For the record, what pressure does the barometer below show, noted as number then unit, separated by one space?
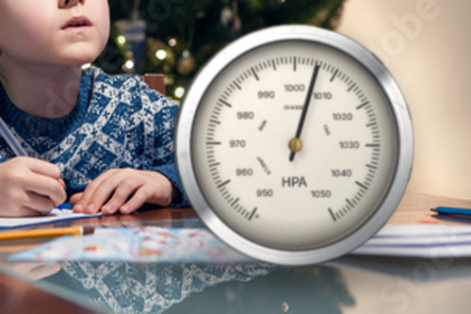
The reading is 1005 hPa
